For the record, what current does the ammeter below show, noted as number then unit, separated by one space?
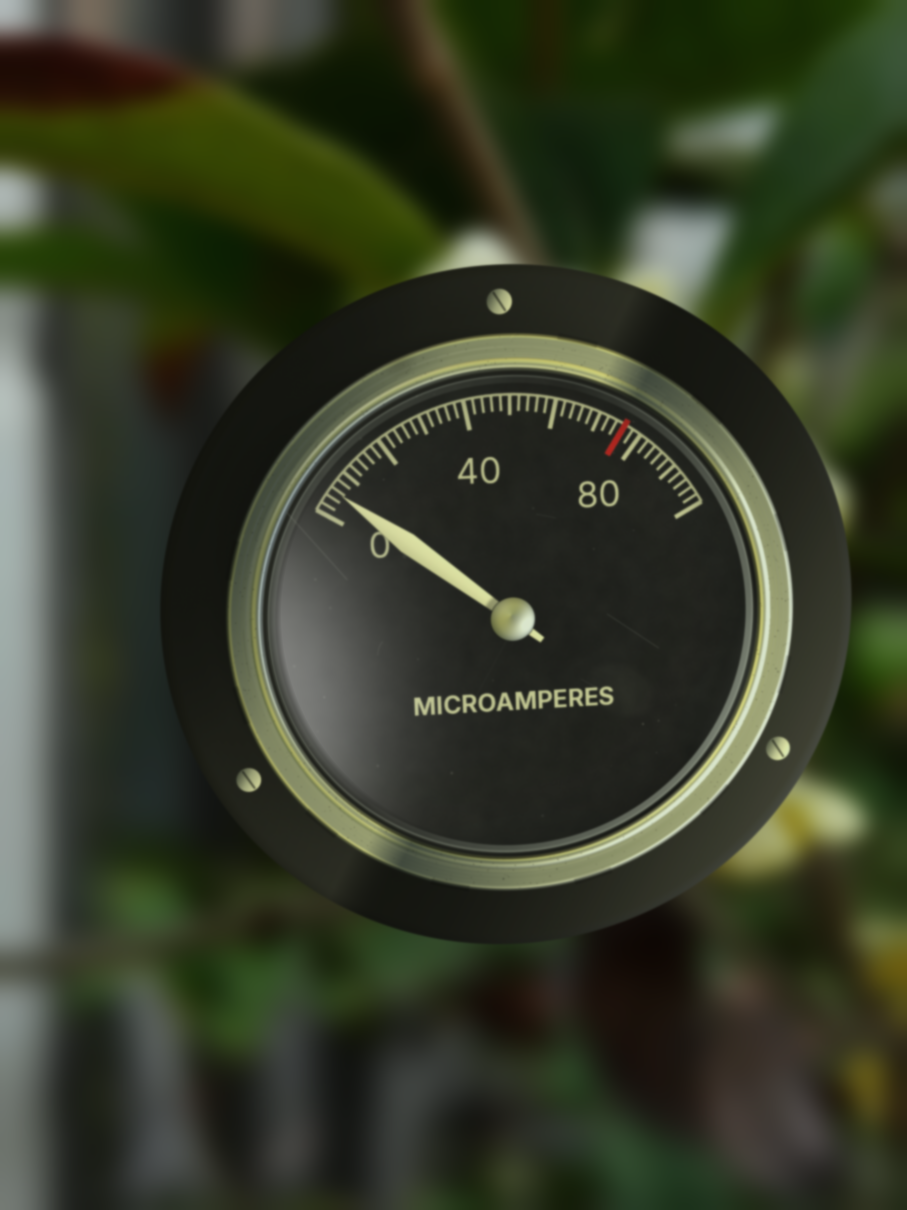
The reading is 6 µA
